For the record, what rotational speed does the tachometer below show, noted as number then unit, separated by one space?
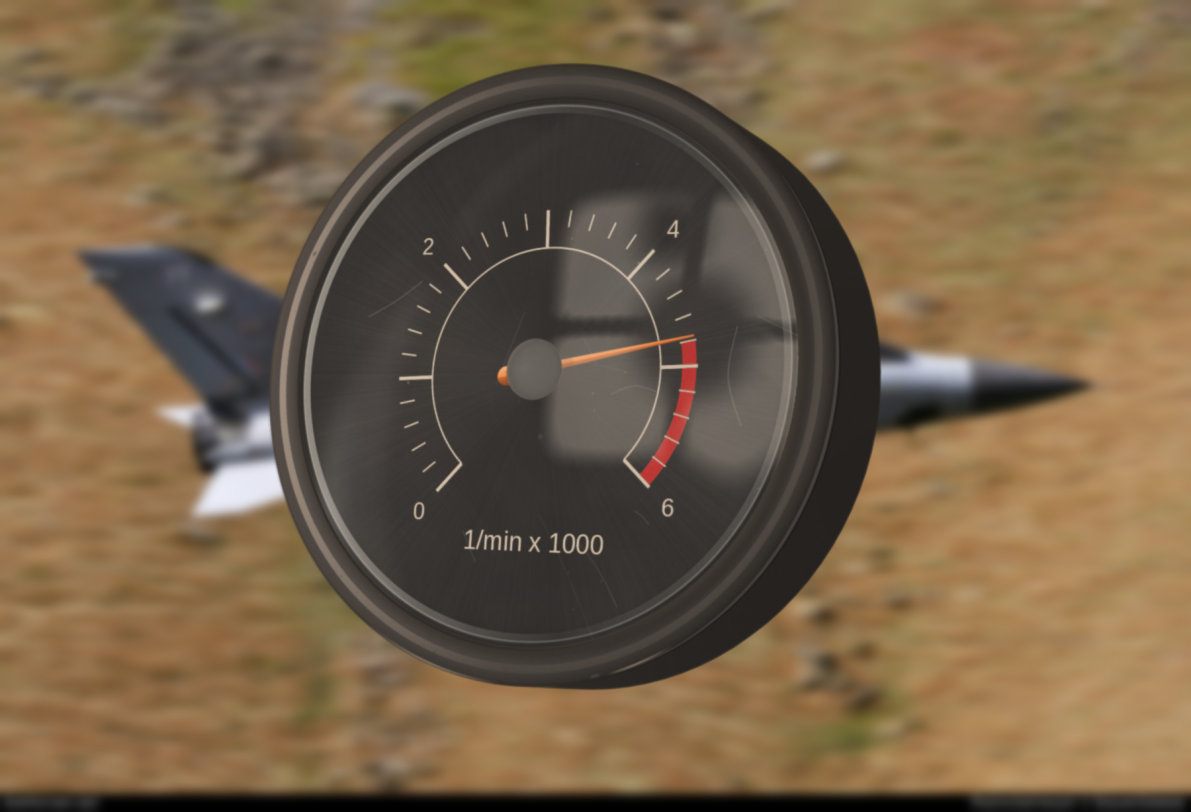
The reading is 4800 rpm
